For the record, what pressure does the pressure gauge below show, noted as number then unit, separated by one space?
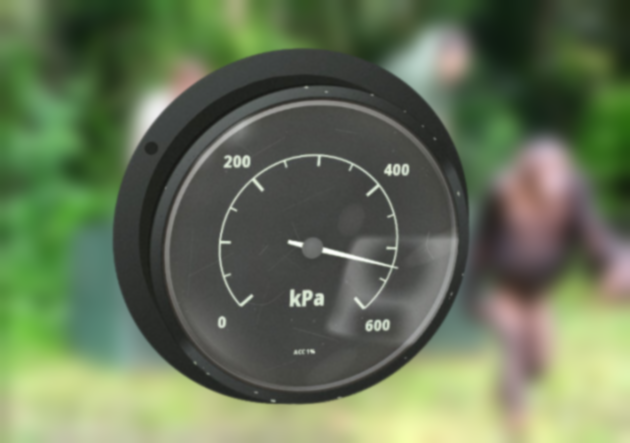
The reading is 525 kPa
